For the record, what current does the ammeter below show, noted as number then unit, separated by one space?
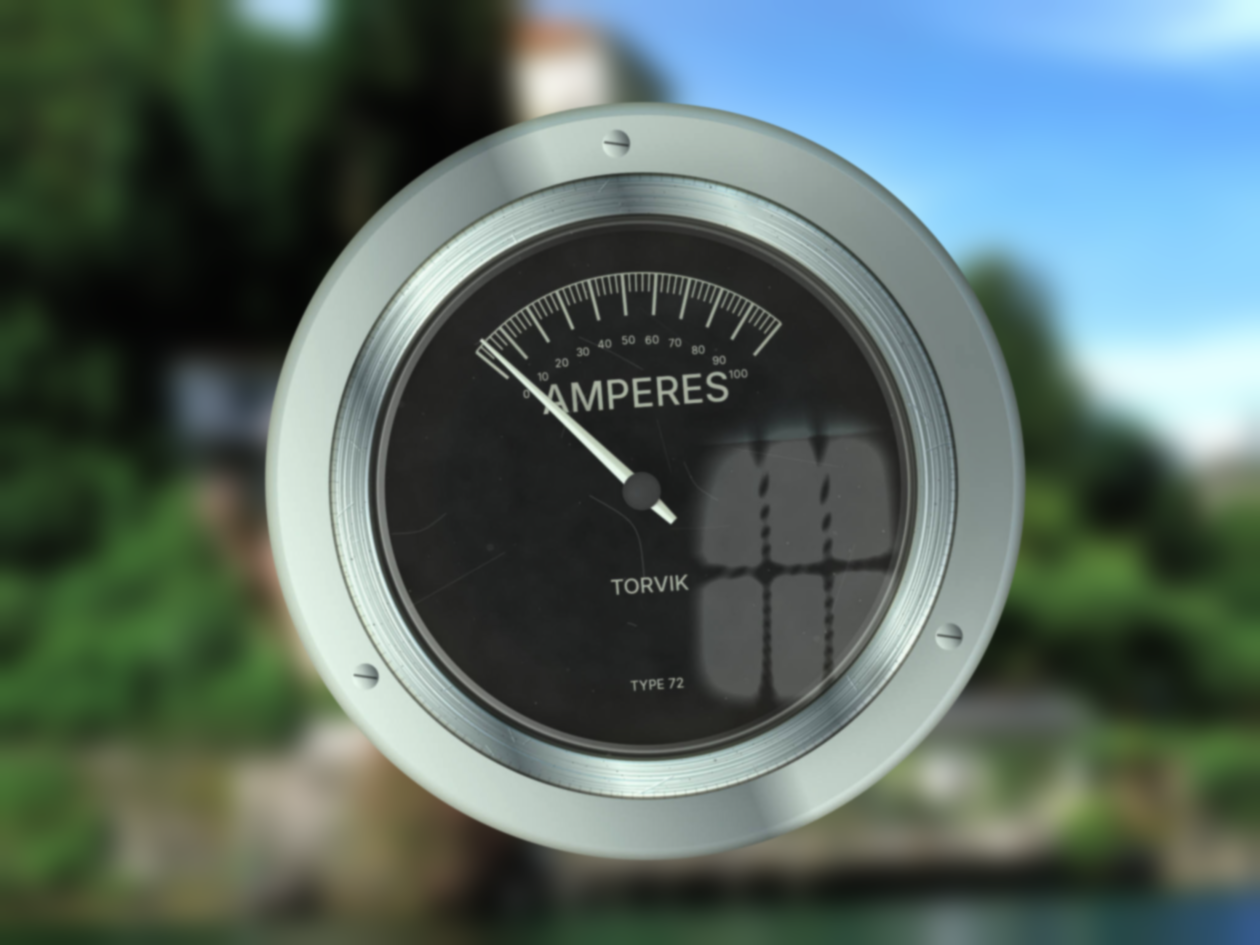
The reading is 4 A
